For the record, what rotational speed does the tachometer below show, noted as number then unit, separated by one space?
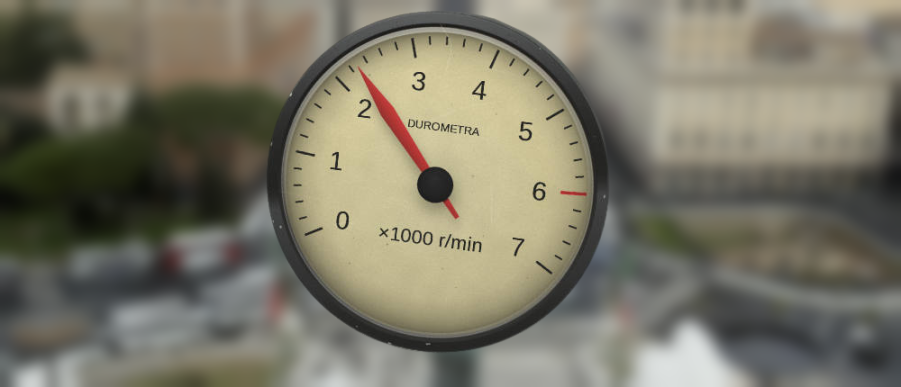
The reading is 2300 rpm
